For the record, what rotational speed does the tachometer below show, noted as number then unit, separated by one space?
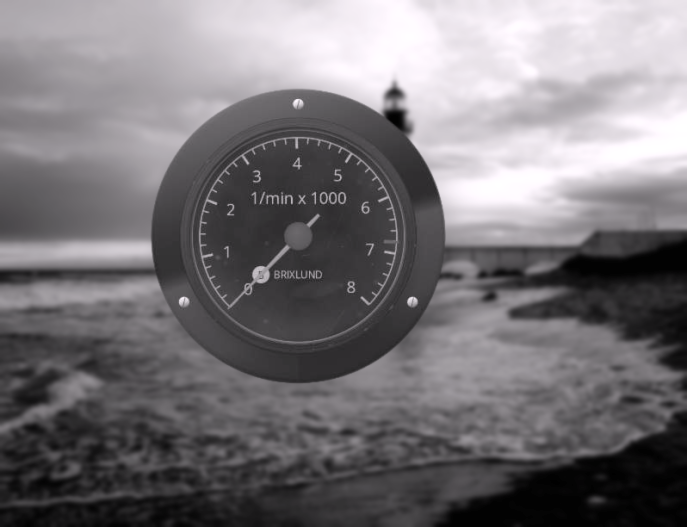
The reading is 0 rpm
